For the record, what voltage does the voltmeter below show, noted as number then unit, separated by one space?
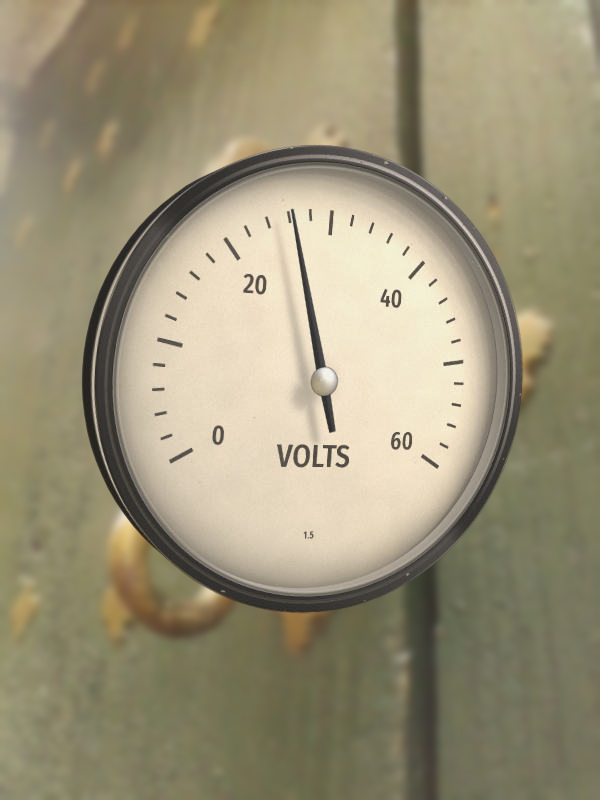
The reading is 26 V
